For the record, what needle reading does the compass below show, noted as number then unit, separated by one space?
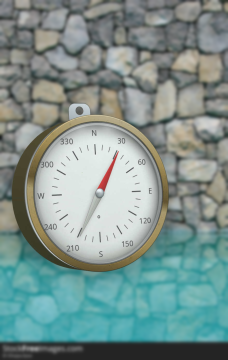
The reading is 30 °
